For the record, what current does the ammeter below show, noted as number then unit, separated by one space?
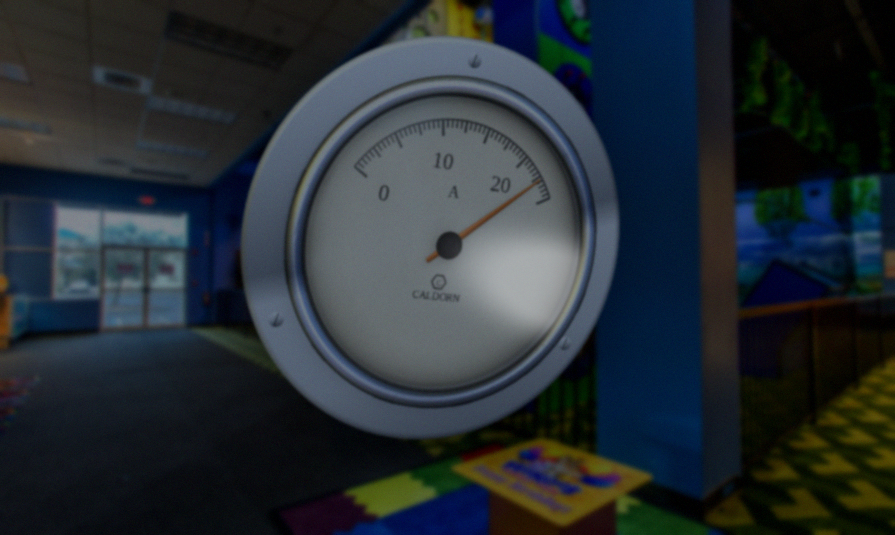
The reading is 22.5 A
